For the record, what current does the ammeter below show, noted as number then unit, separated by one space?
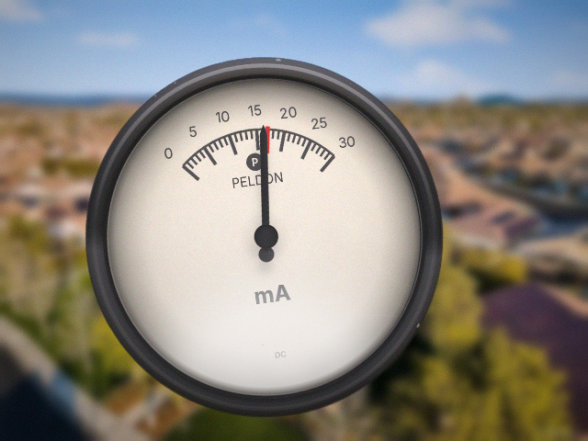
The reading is 16 mA
